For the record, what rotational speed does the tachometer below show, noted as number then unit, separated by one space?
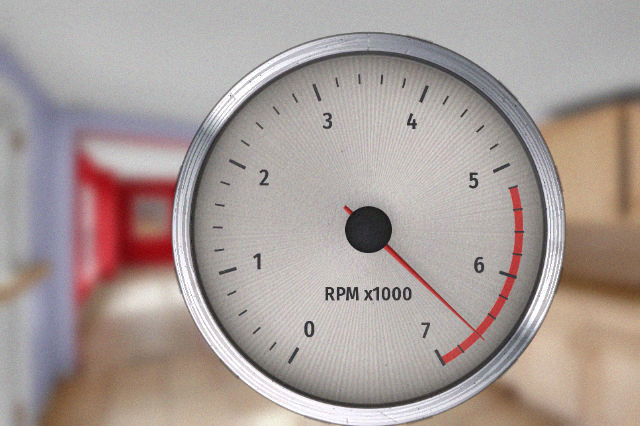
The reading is 6600 rpm
